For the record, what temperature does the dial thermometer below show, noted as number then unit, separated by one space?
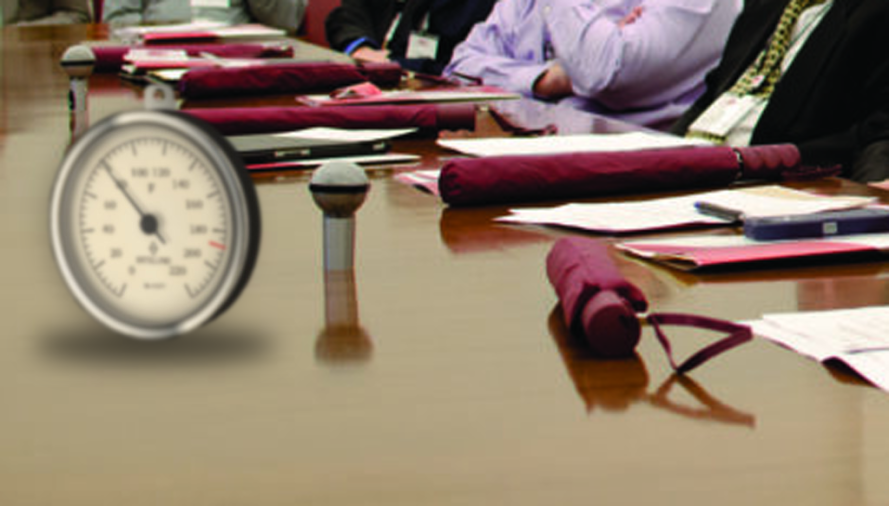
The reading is 80 °F
